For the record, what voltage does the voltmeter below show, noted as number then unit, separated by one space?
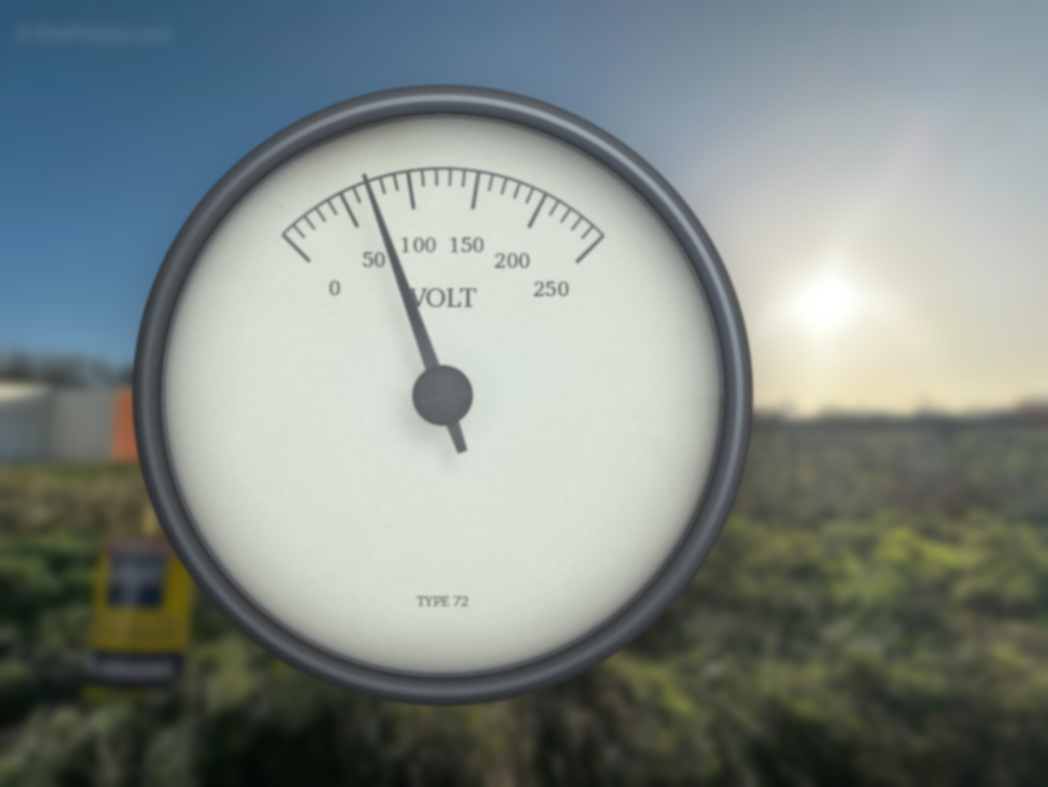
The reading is 70 V
